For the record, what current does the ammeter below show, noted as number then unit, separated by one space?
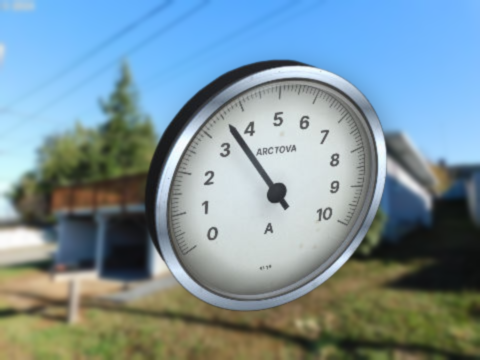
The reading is 3.5 A
